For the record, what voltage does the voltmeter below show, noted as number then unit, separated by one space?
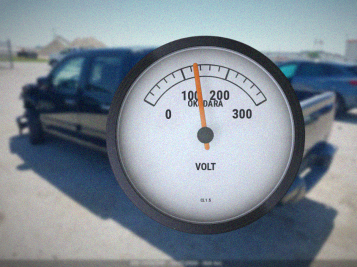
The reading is 130 V
